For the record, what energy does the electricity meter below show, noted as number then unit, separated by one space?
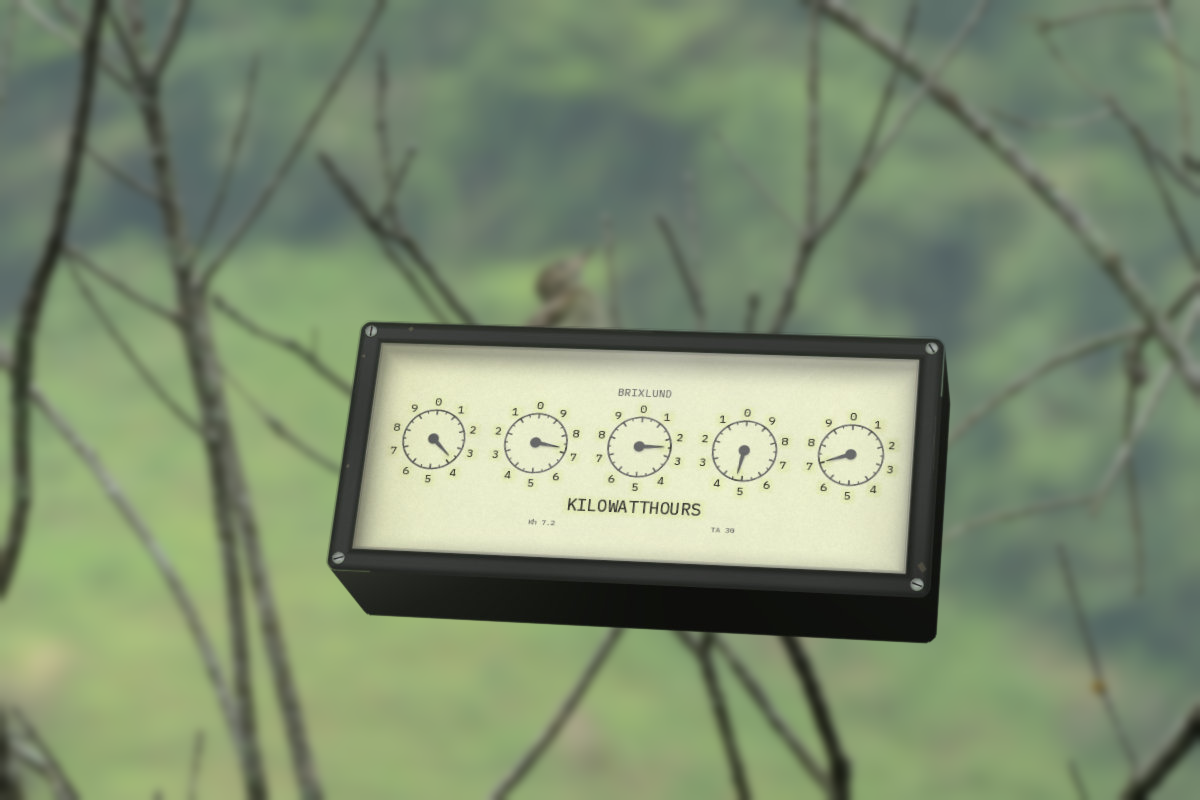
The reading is 37247 kWh
